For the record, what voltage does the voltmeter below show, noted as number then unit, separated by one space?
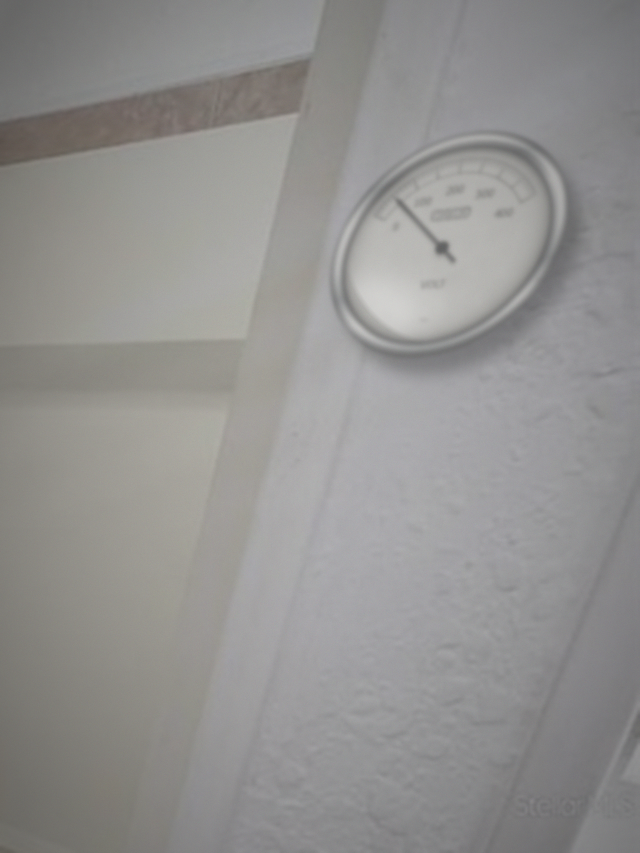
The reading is 50 V
